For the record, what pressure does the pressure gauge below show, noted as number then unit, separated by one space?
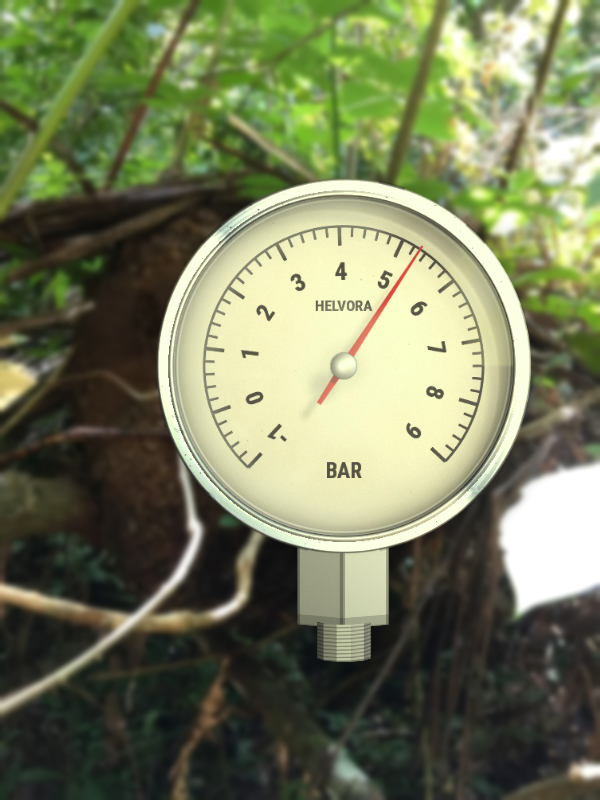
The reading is 5.3 bar
